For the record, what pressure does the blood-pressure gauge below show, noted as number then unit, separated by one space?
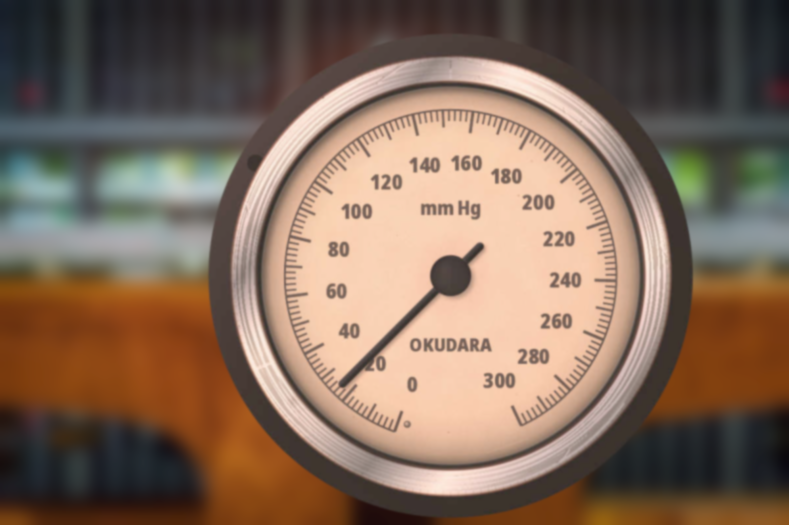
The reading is 24 mmHg
